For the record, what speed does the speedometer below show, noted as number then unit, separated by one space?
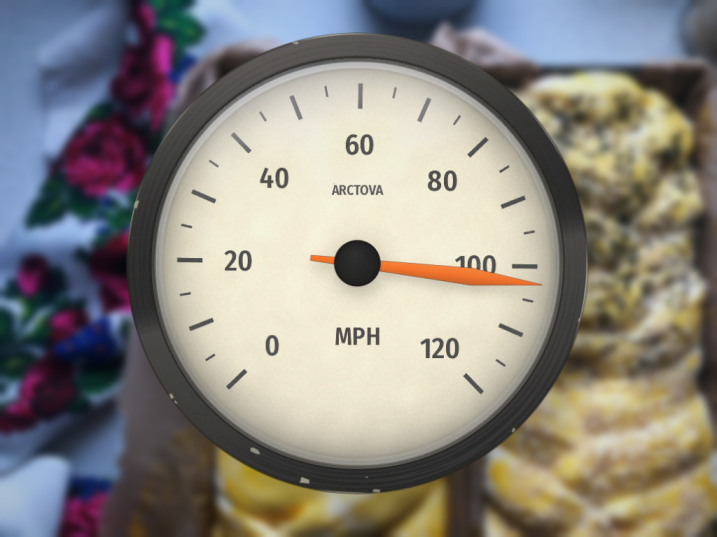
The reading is 102.5 mph
